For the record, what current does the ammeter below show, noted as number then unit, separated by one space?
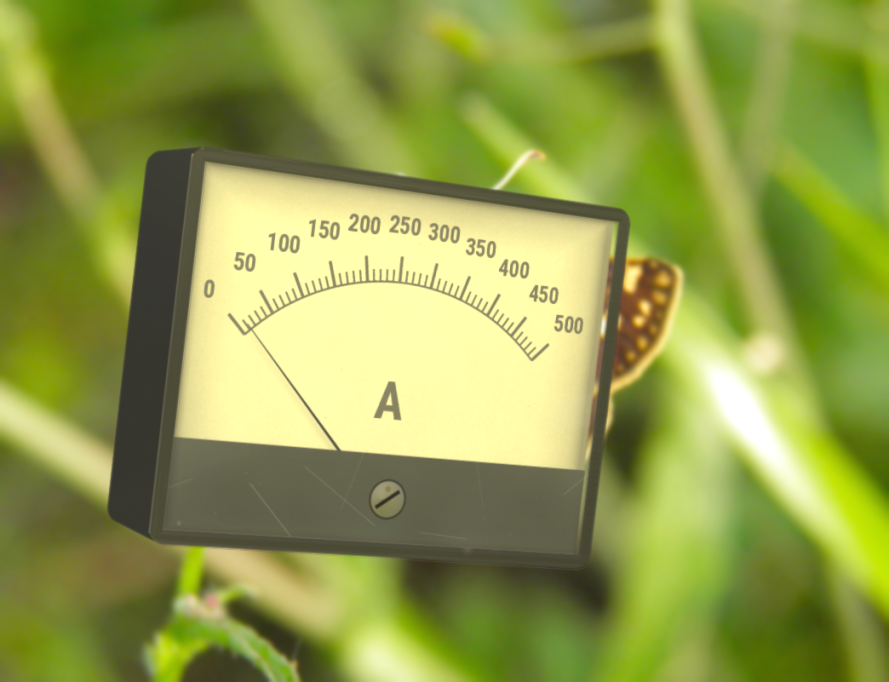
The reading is 10 A
